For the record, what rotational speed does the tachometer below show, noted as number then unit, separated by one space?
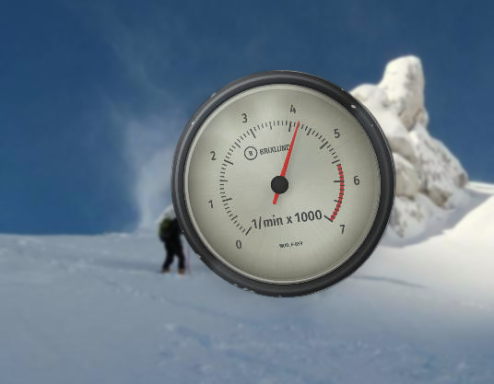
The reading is 4200 rpm
